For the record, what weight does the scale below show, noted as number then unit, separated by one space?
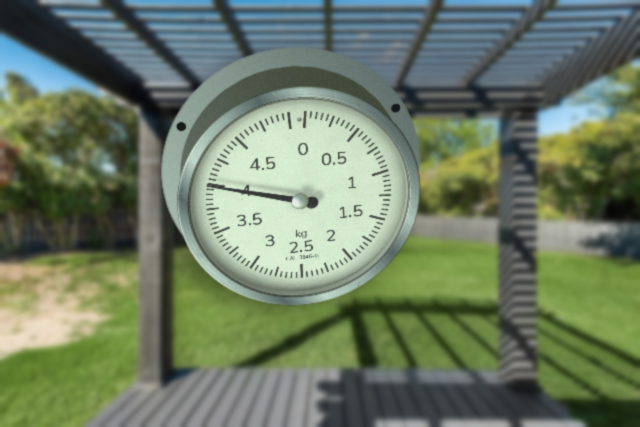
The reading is 4 kg
